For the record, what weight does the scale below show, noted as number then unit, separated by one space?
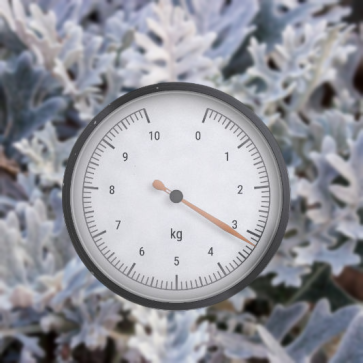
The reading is 3.2 kg
